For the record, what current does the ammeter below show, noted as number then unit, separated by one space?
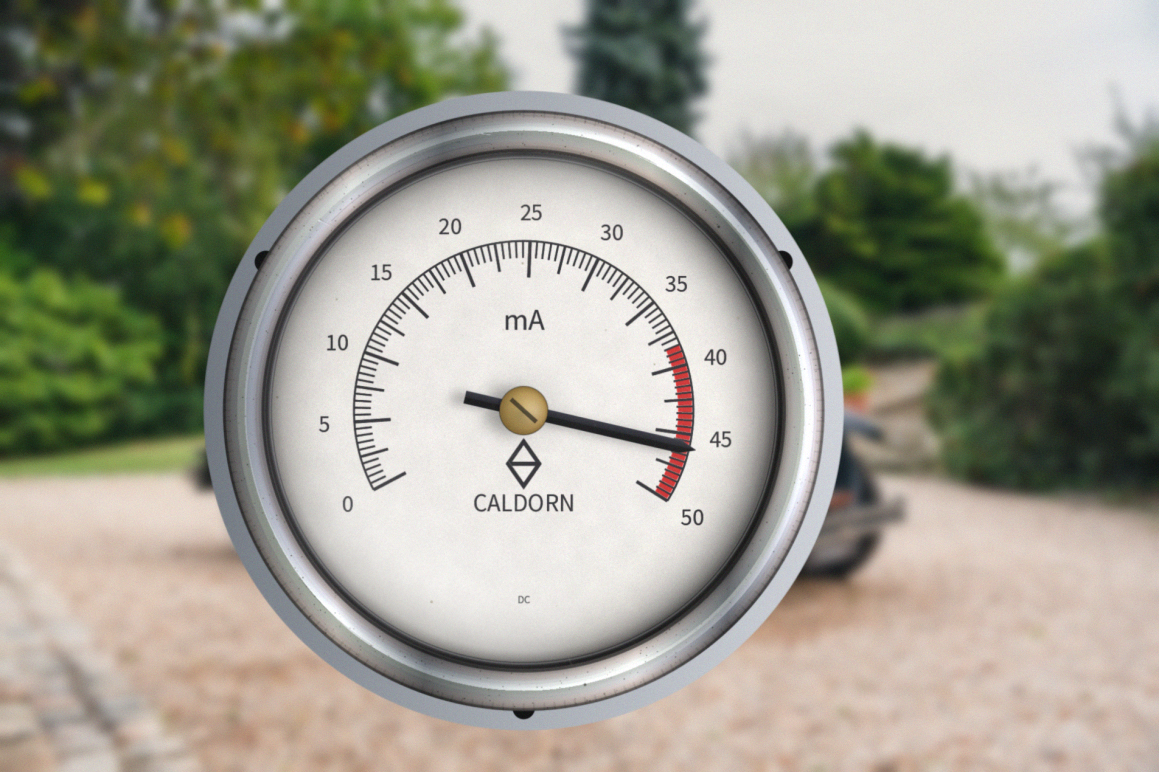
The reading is 46 mA
